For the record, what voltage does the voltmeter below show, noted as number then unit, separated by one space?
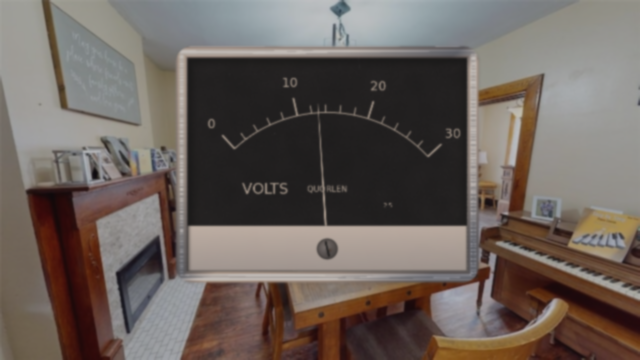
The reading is 13 V
